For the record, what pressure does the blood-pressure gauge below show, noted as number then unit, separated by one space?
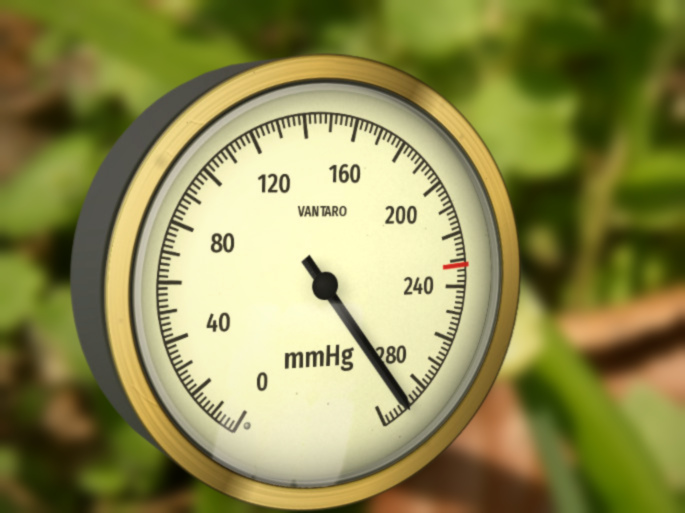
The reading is 290 mmHg
